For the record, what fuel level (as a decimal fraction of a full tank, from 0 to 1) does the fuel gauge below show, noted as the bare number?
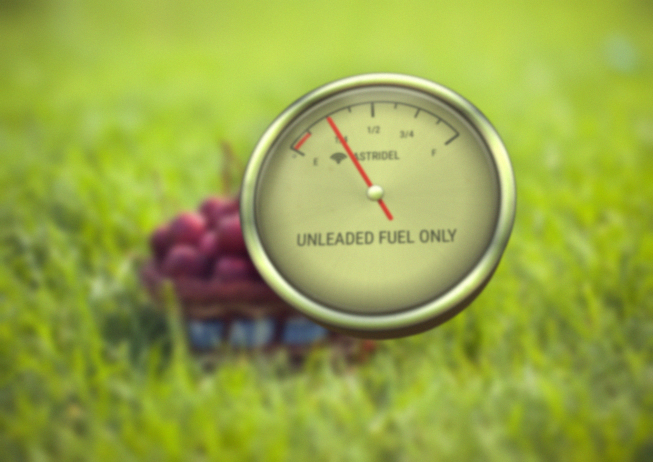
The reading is 0.25
